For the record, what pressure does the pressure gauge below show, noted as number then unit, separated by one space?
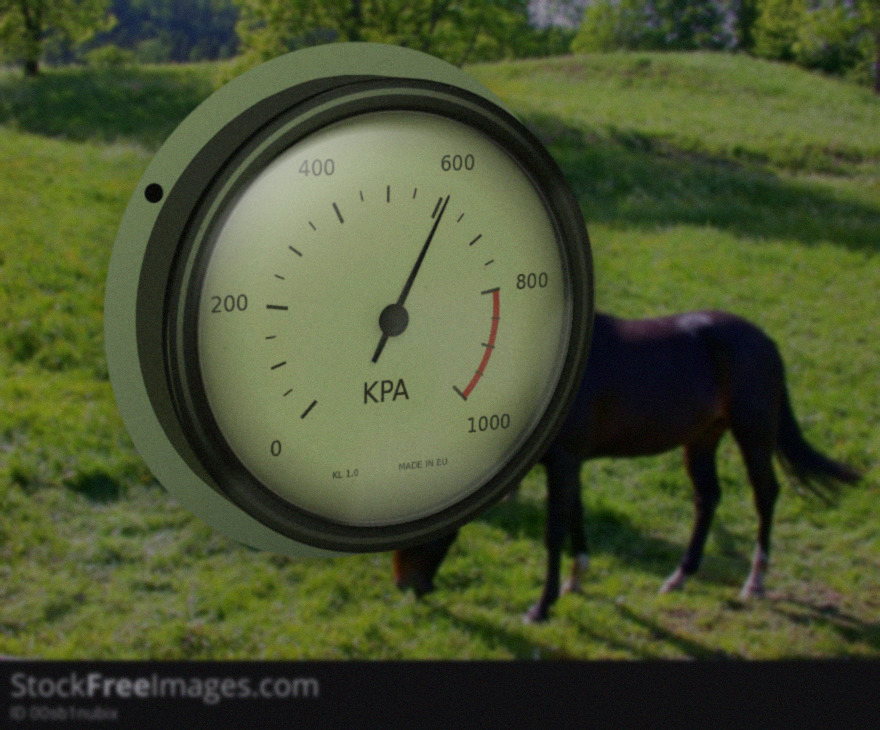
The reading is 600 kPa
